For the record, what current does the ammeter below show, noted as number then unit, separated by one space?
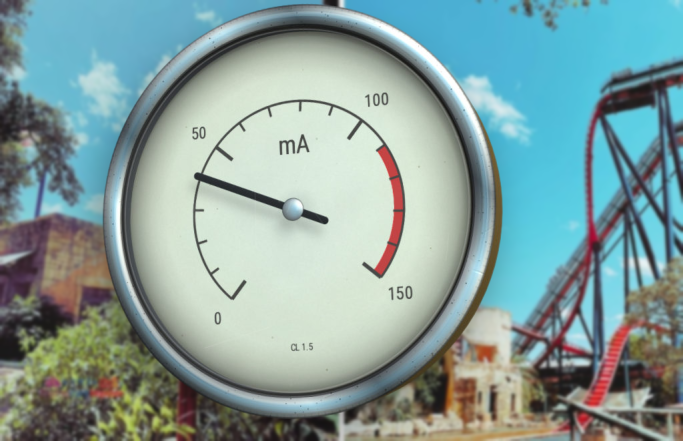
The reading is 40 mA
